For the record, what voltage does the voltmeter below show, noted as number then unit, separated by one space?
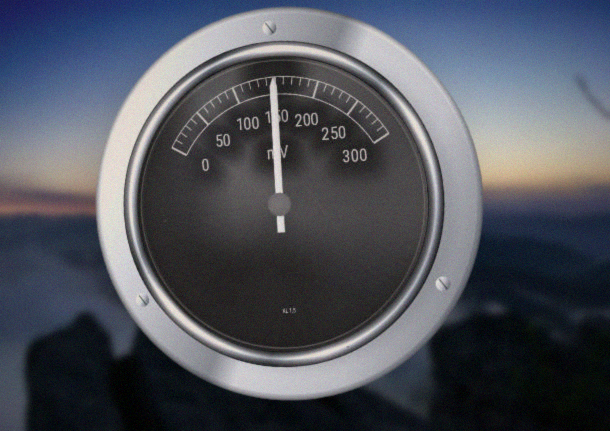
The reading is 150 mV
